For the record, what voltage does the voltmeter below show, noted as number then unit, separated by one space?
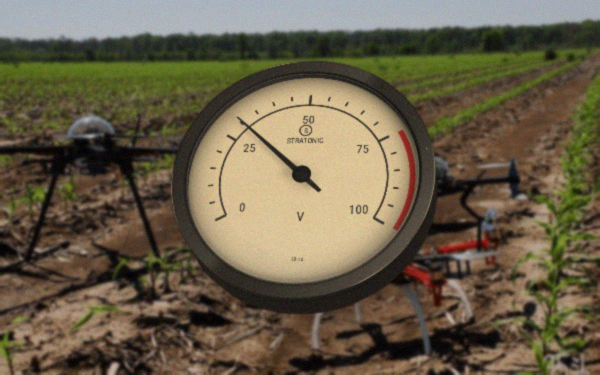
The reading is 30 V
